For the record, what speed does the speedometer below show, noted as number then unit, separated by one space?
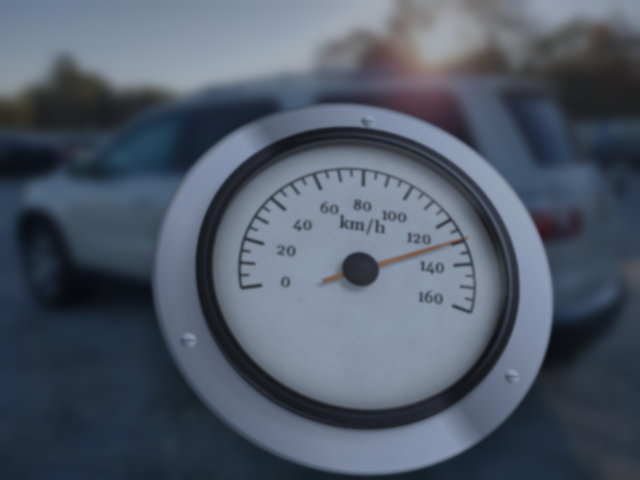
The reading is 130 km/h
